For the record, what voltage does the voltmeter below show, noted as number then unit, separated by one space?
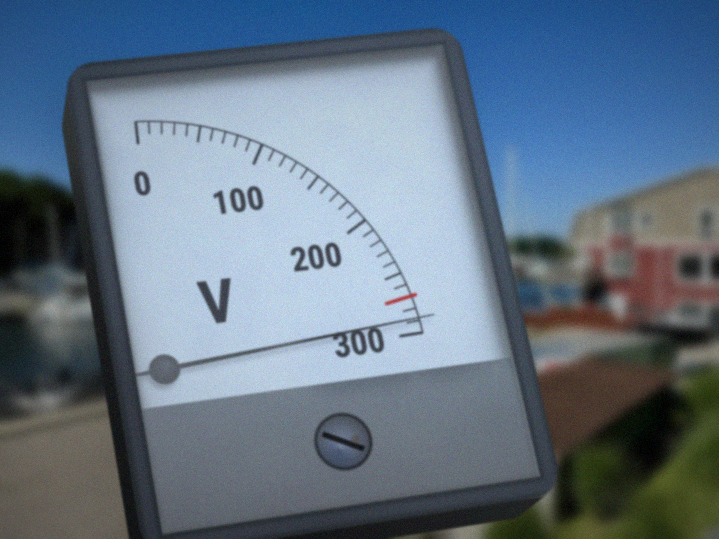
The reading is 290 V
